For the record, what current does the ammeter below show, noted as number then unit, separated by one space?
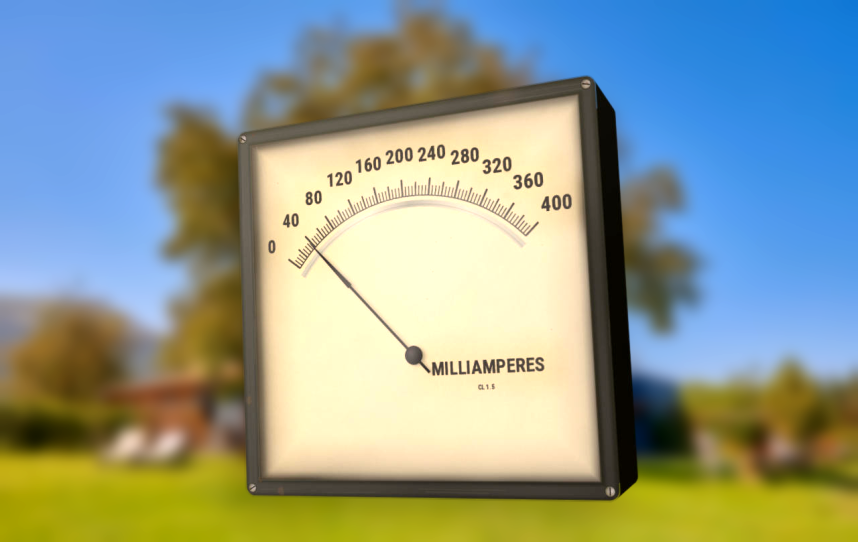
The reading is 40 mA
